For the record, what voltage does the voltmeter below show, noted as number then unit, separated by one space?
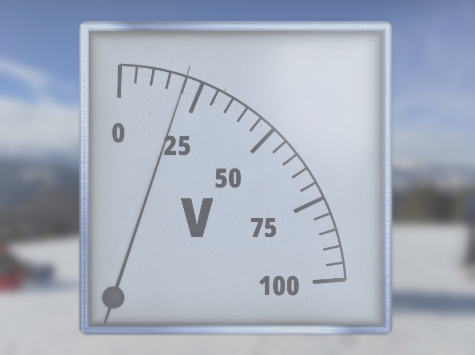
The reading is 20 V
